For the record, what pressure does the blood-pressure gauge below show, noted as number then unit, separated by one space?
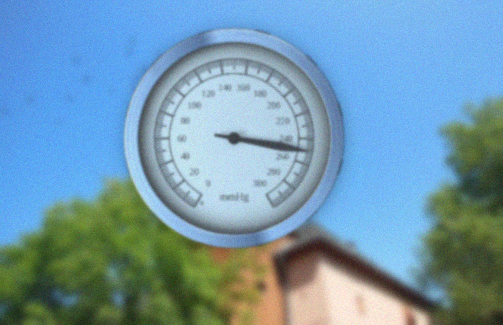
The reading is 250 mmHg
